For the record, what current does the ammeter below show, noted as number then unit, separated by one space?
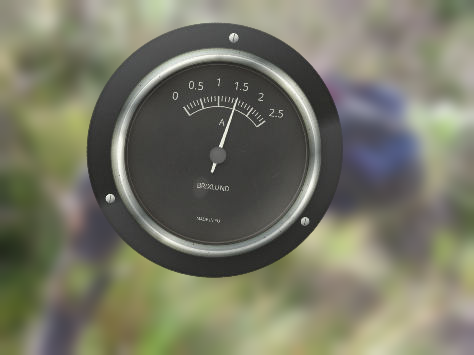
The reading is 1.5 A
